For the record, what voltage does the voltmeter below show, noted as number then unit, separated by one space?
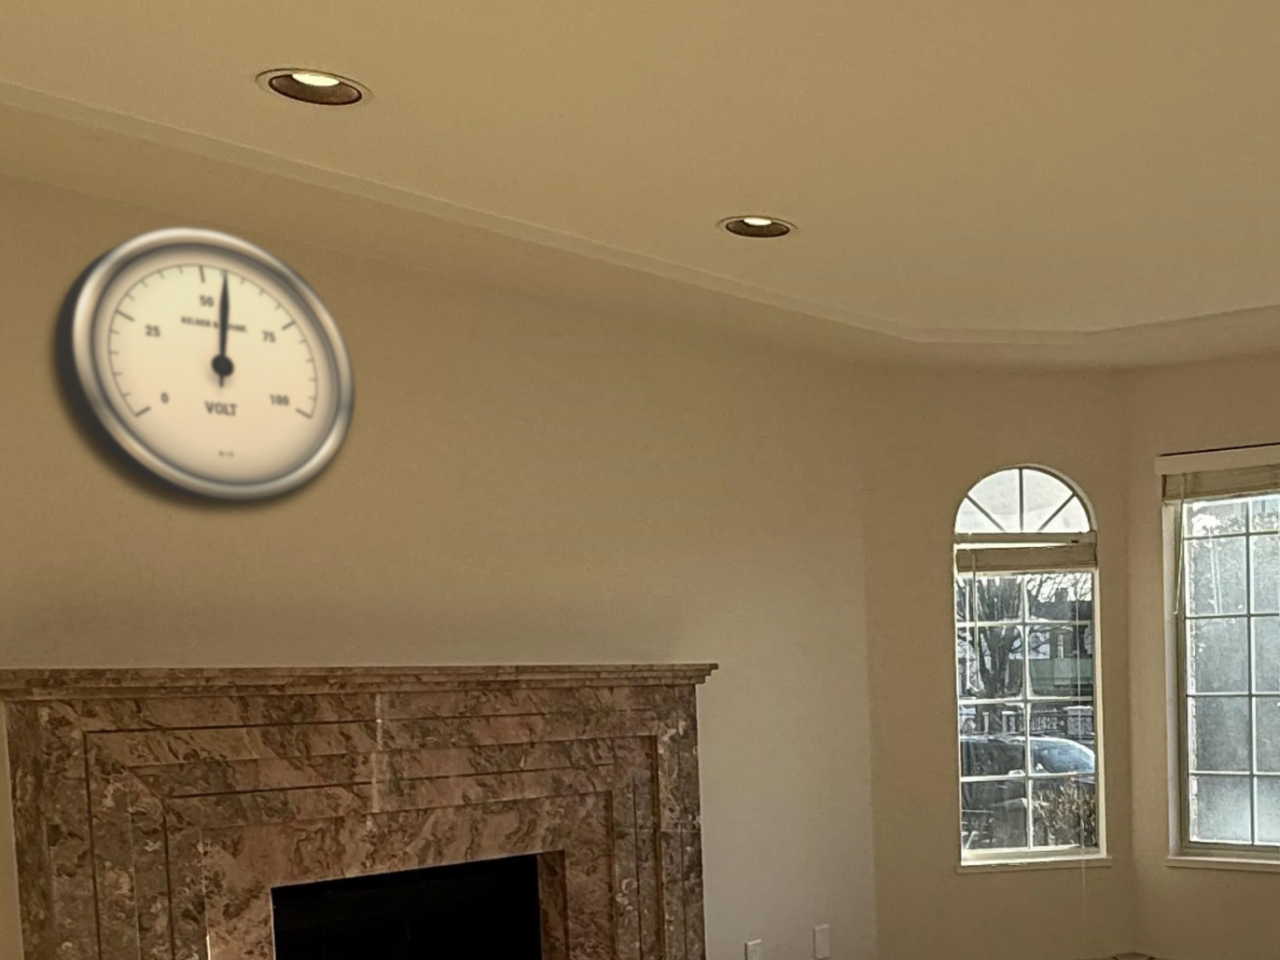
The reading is 55 V
